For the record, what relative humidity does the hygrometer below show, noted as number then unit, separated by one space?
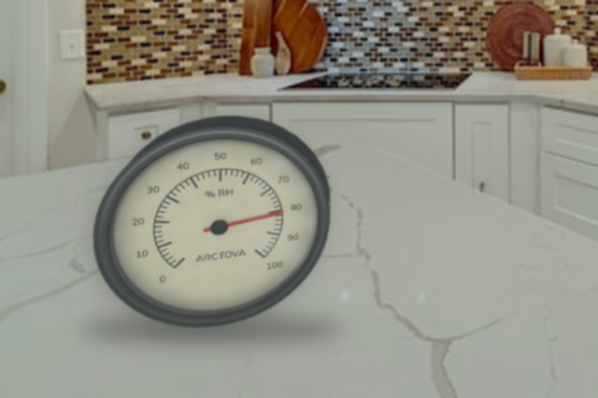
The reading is 80 %
